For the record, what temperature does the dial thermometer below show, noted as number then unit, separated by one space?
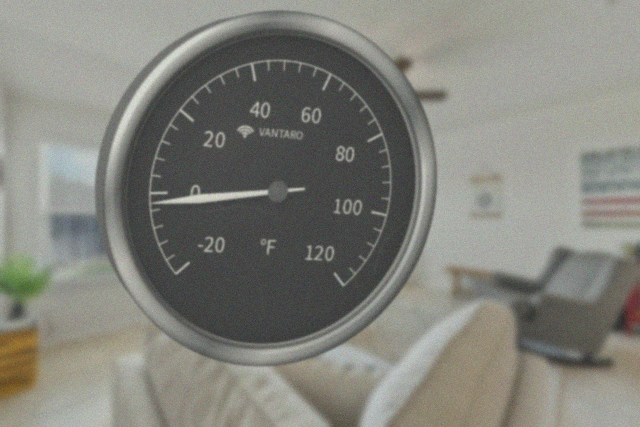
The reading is -2 °F
